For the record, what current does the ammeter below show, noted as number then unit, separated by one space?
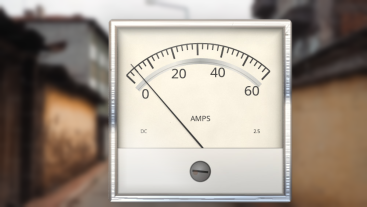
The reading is 4 A
